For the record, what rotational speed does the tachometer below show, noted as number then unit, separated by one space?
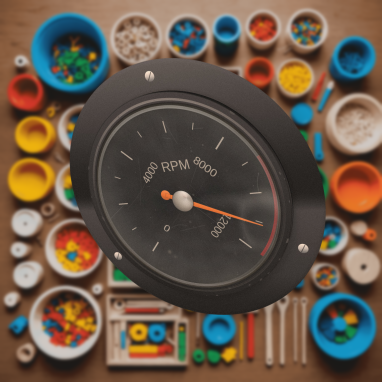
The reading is 11000 rpm
